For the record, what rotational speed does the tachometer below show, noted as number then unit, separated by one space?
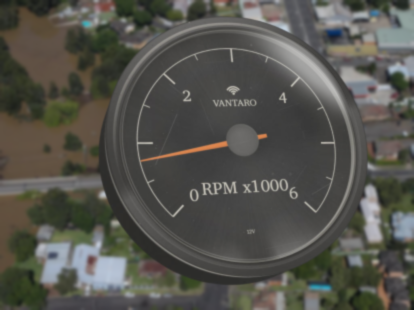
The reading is 750 rpm
